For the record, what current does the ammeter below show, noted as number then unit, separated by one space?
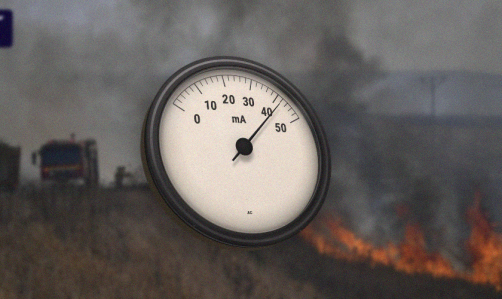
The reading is 42 mA
